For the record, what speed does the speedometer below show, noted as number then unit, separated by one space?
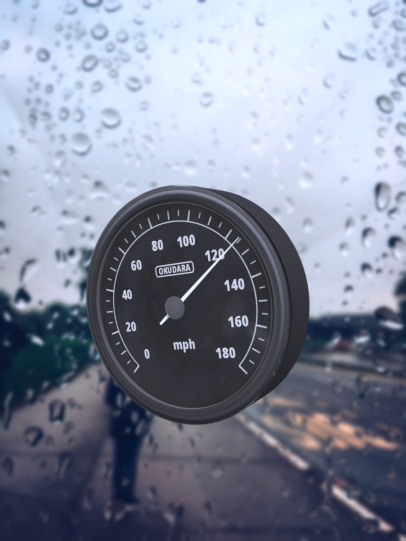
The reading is 125 mph
